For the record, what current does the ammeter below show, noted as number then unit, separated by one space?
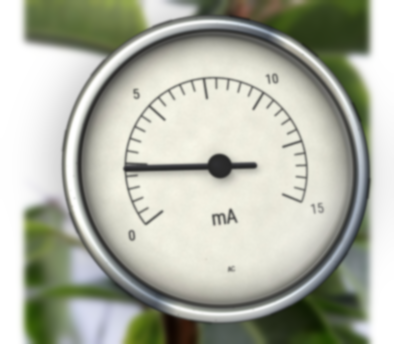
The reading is 2.25 mA
